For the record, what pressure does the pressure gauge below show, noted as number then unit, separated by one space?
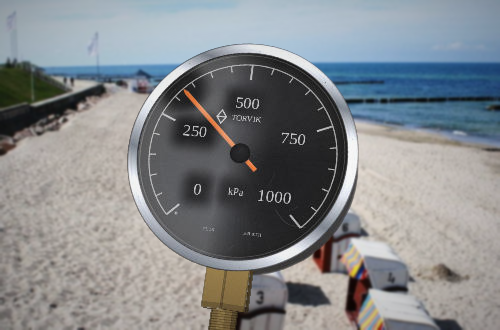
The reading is 325 kPa
